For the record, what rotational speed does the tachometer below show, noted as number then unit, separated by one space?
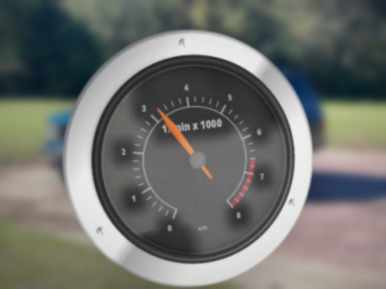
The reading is 3200 rpm
